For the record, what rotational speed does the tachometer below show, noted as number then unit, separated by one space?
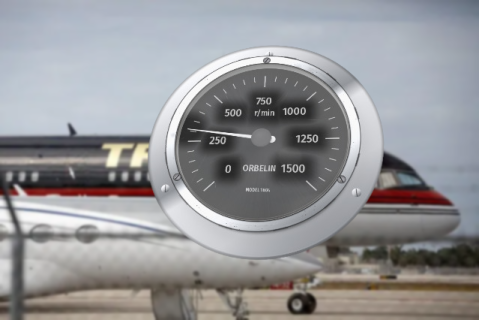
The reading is 300 rpm
